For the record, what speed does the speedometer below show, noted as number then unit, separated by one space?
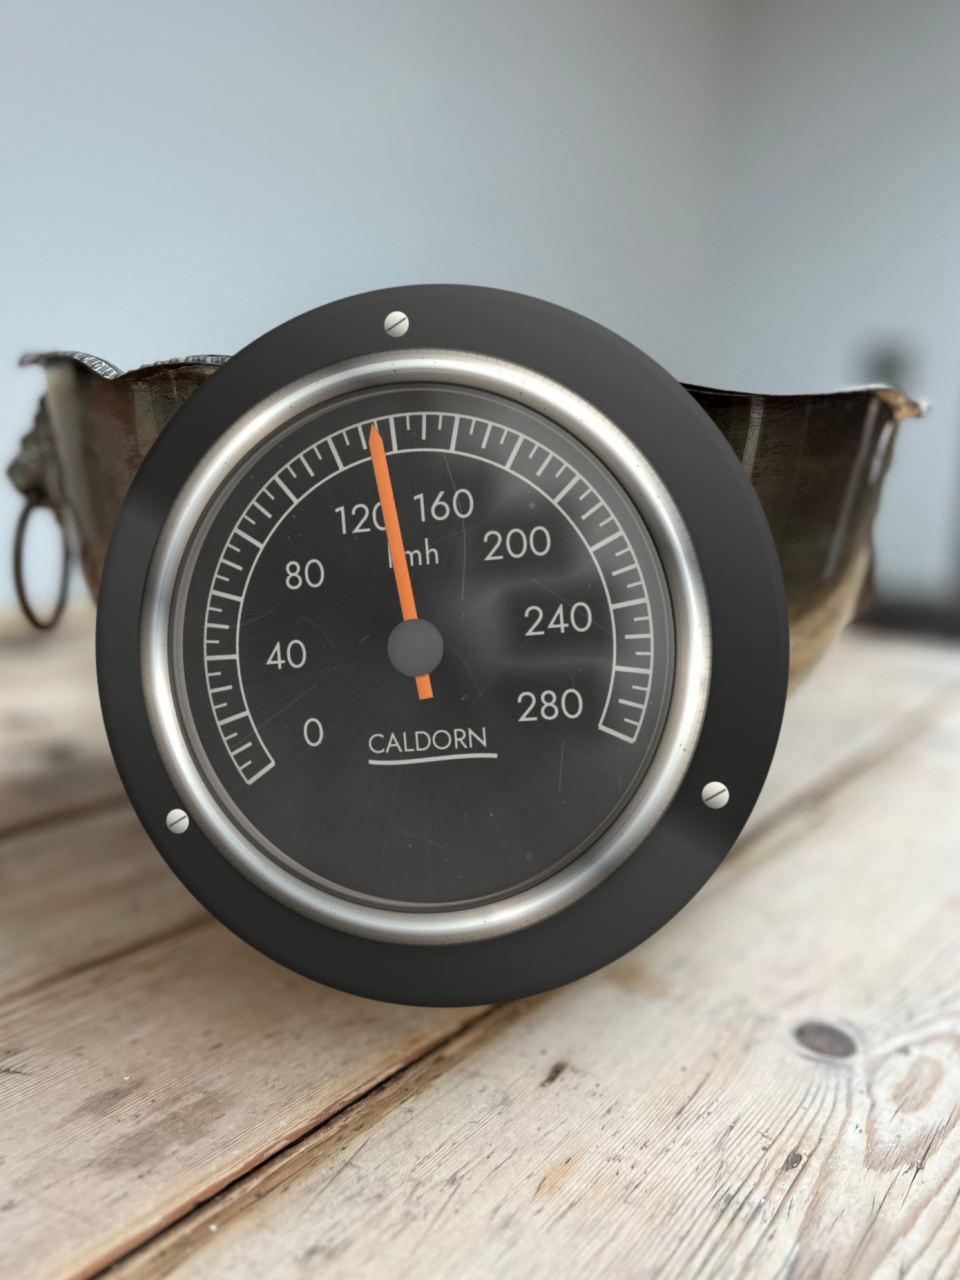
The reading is 135 km/h
